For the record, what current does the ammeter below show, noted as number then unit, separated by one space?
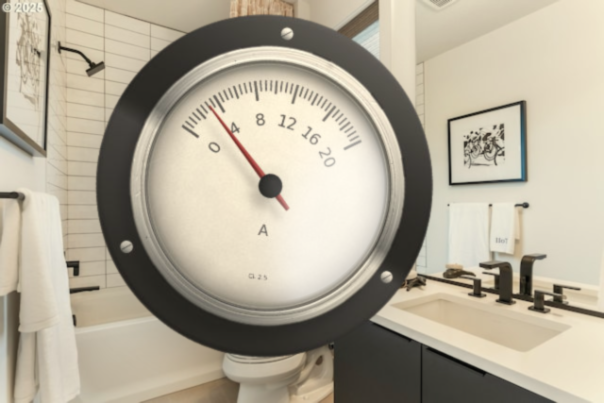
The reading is 3 A
